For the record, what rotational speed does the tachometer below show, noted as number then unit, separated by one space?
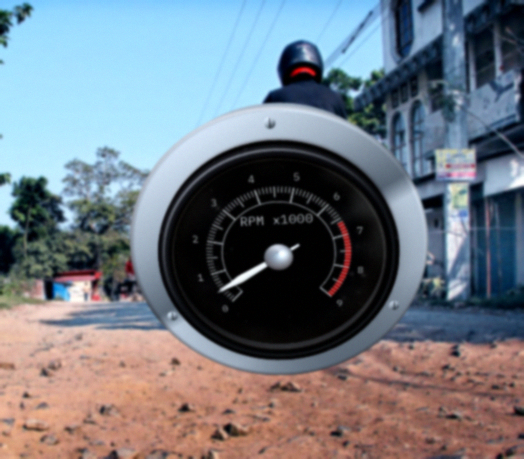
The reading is 500 rpm
